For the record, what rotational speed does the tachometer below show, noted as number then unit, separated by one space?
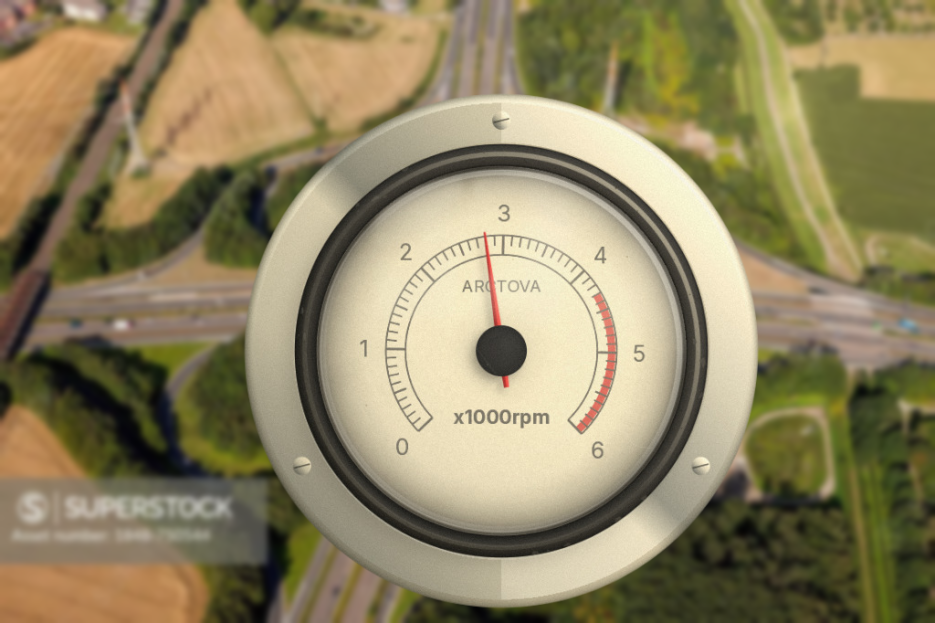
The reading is 2800 rpm
